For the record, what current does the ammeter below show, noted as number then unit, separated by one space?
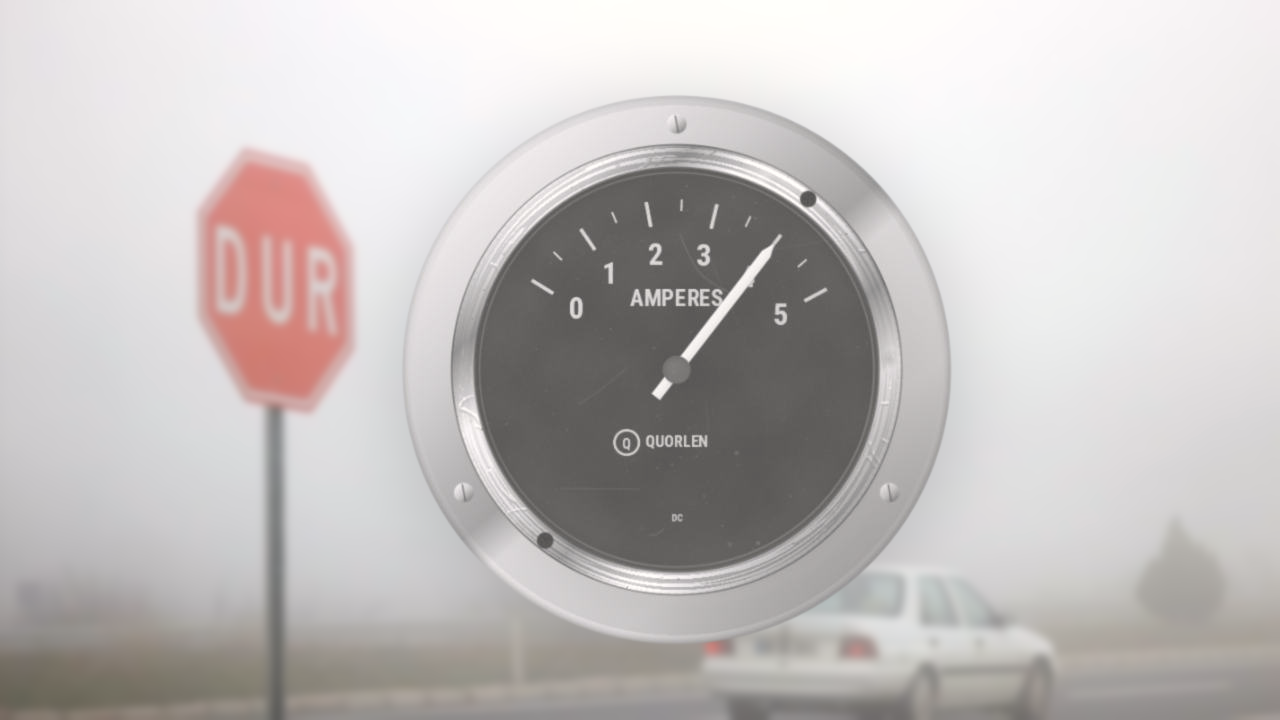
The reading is 4 A
